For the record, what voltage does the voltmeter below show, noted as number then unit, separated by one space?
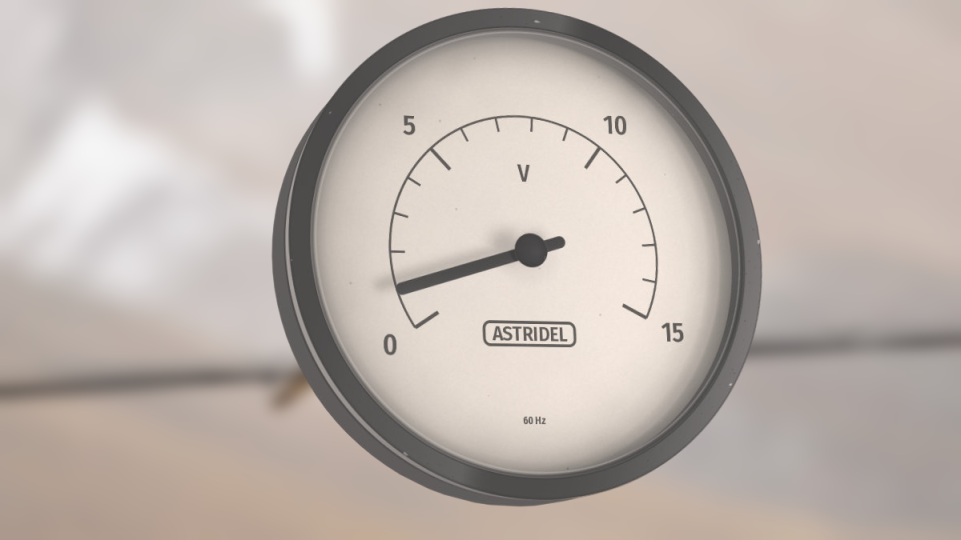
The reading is 1 V
